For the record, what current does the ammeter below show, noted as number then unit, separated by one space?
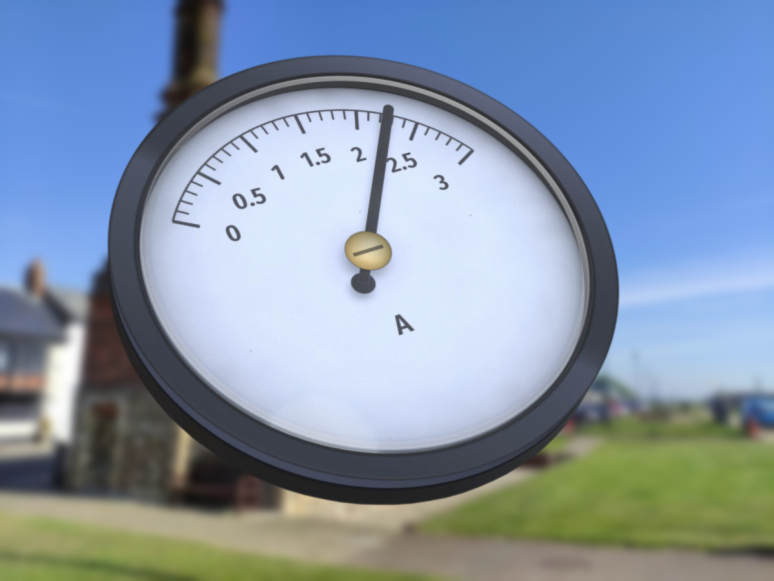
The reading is 2.25 A
